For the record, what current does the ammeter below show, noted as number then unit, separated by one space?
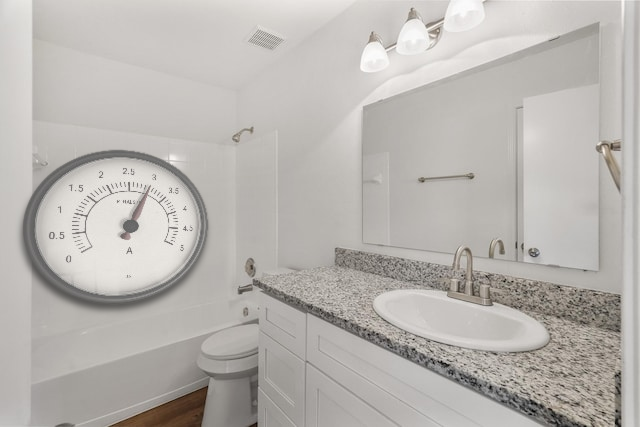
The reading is 3 A
